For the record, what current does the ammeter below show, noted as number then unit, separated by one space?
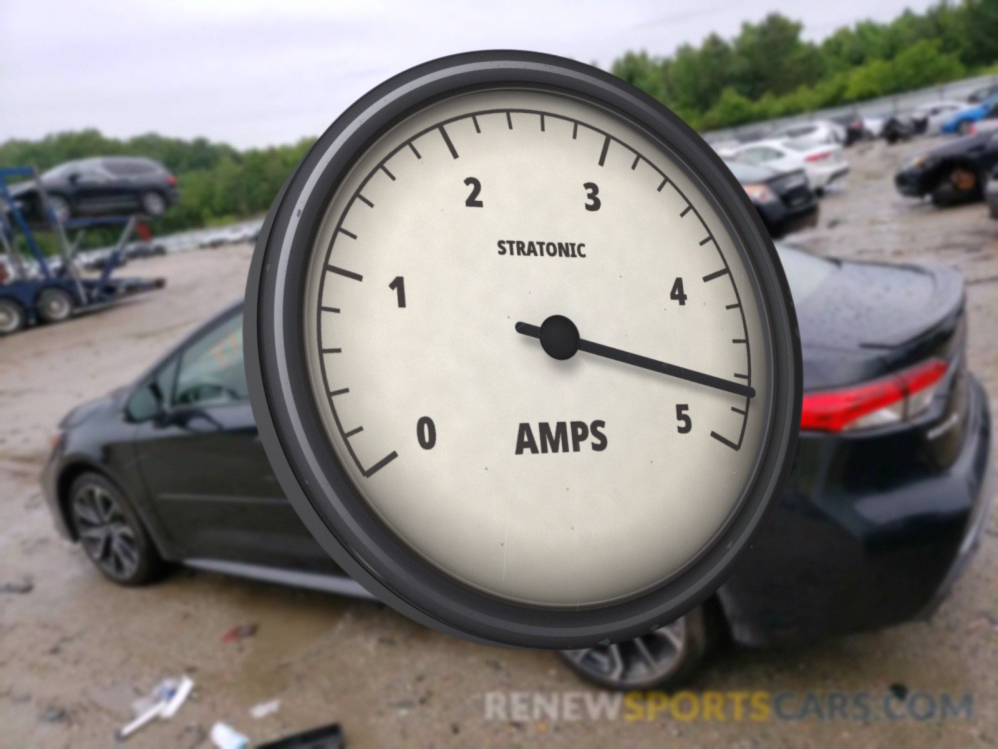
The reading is 4.7 A
